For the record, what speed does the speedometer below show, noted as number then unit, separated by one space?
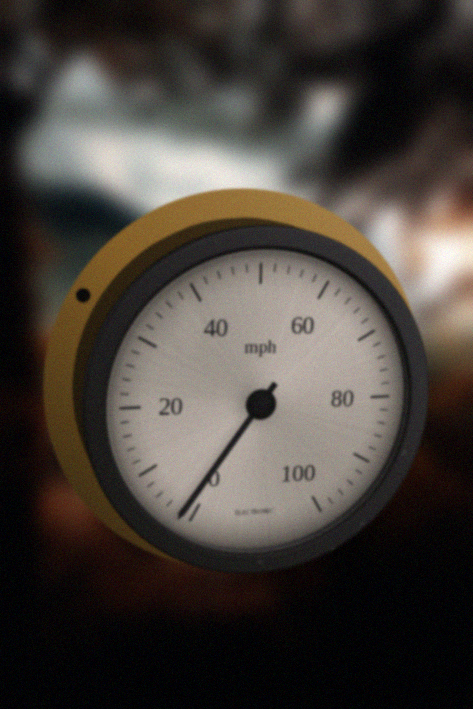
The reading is 2 mph
